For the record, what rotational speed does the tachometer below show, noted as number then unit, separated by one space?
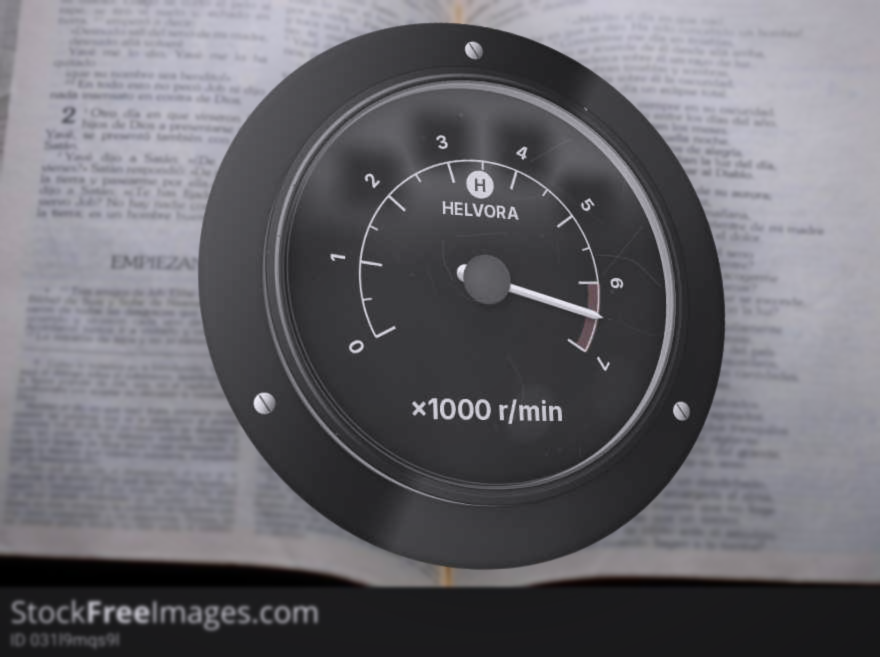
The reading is 6500 rpm
